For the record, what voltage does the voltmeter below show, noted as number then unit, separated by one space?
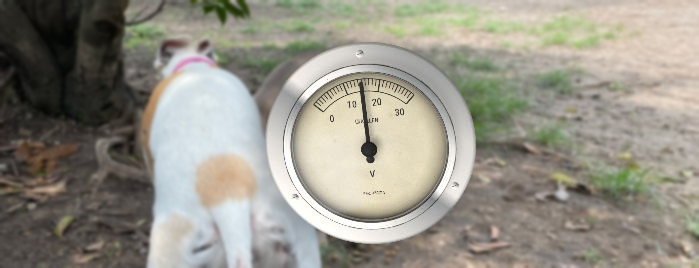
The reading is 15 V
